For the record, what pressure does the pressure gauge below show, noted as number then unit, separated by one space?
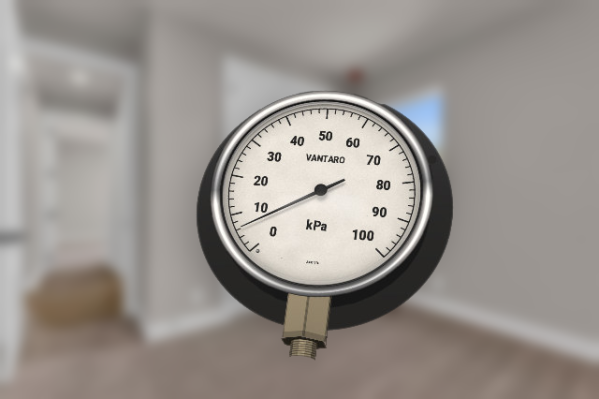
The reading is 6 kPa
